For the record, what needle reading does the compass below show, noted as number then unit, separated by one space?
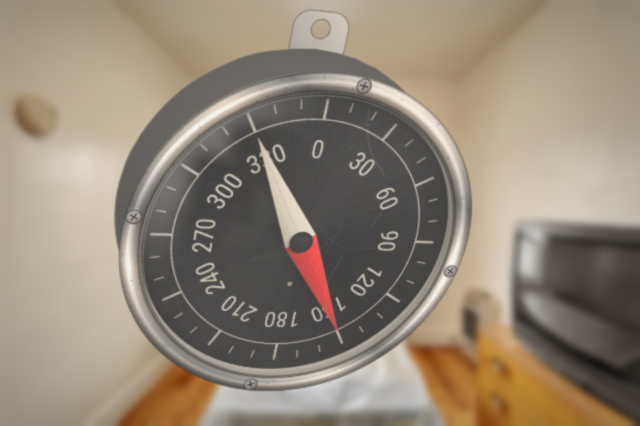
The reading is 150 °
